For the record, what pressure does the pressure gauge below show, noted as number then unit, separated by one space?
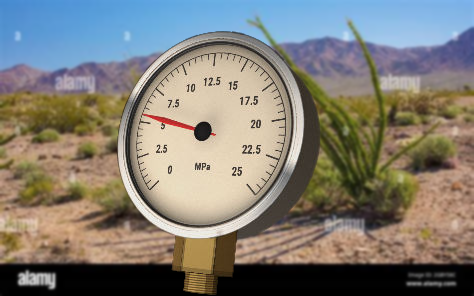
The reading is 5.5 MPa
